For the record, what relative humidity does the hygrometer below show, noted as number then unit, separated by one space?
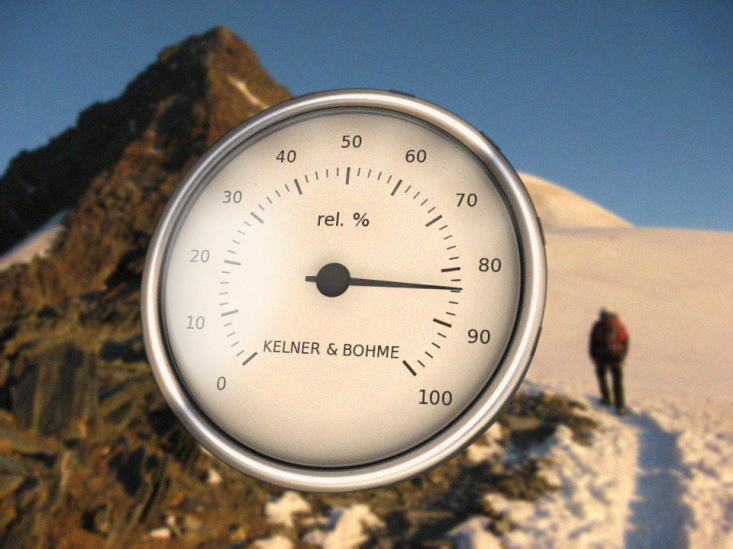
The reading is 84 %
